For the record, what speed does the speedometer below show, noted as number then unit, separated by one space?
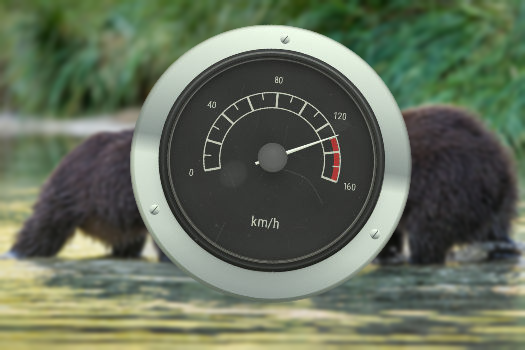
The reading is 130 km/h
